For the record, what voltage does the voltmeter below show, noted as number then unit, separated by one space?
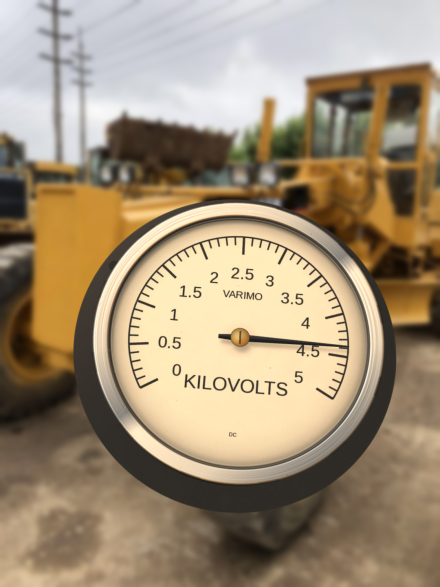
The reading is 4.4 kV
